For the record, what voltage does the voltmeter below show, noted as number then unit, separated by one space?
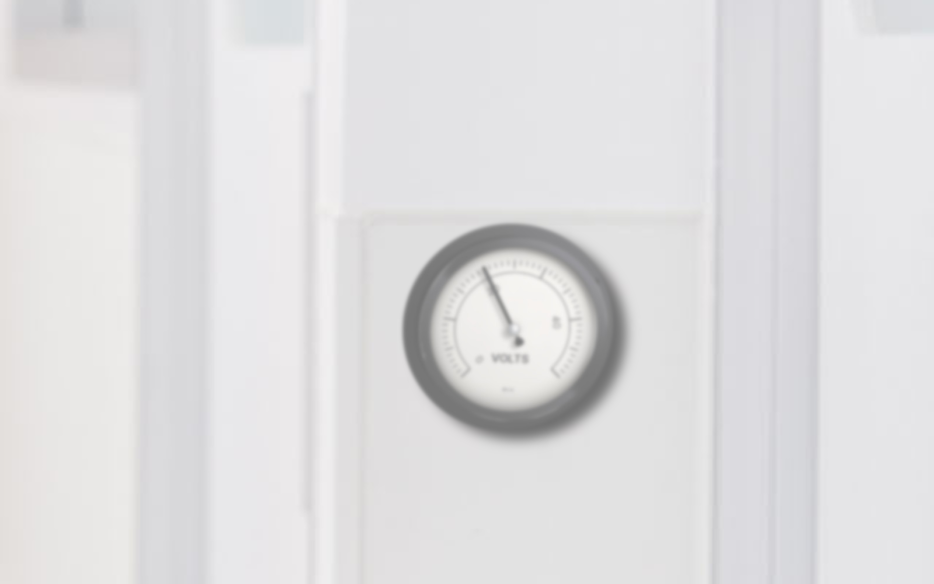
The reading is 20 V
